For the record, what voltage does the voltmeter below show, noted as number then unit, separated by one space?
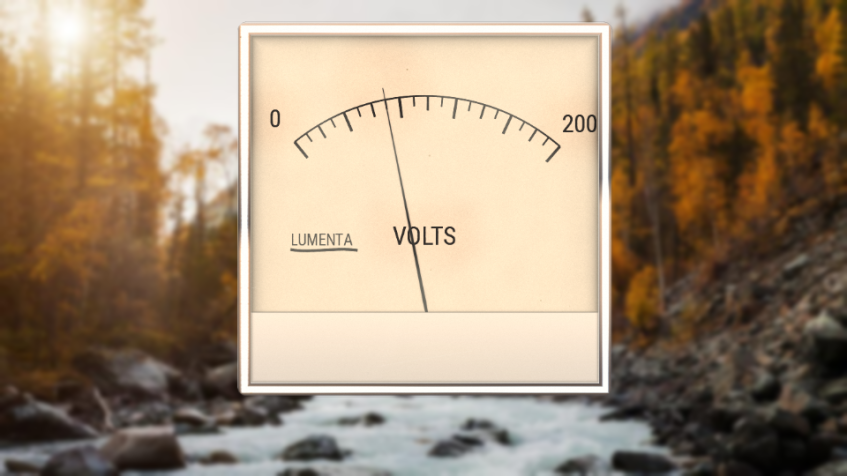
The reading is 70 V
